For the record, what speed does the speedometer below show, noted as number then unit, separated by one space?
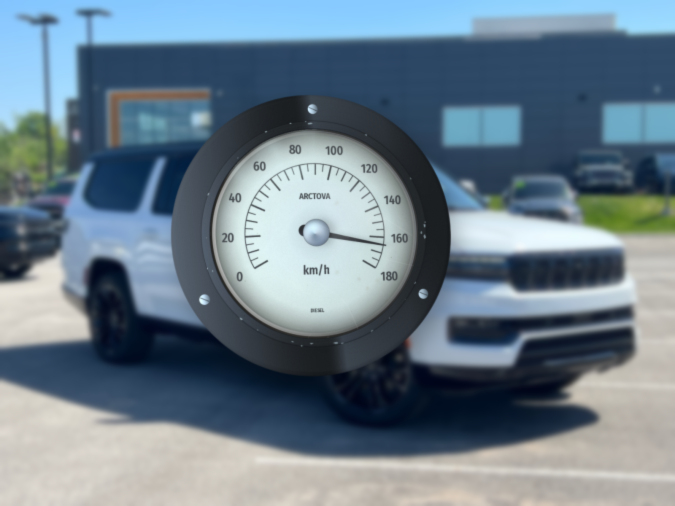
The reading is 165 km/h
